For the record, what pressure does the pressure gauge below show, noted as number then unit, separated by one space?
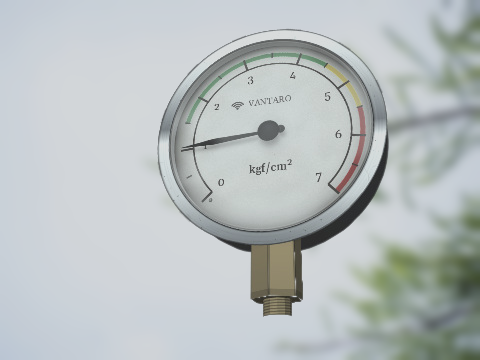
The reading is 1 kg/cm²
